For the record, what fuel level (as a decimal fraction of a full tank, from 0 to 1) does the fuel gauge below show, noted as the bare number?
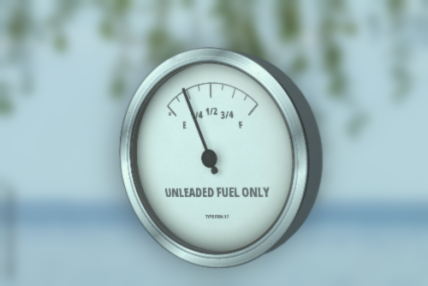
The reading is 0.25
